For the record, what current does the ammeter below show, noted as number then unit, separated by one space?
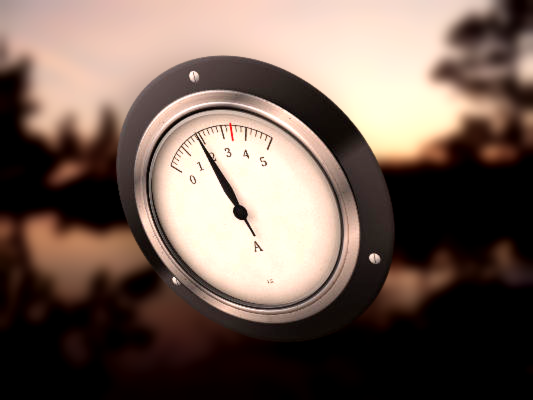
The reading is 2 A
